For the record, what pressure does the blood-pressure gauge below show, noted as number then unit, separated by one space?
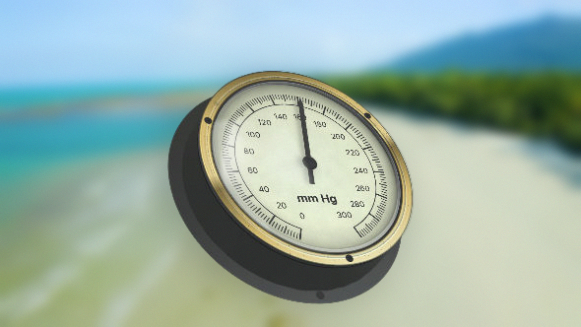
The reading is 160 mmHg
